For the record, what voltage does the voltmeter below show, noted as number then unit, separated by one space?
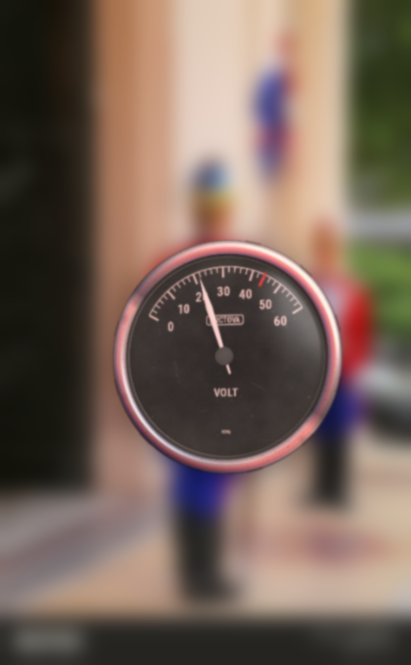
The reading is 22 V
